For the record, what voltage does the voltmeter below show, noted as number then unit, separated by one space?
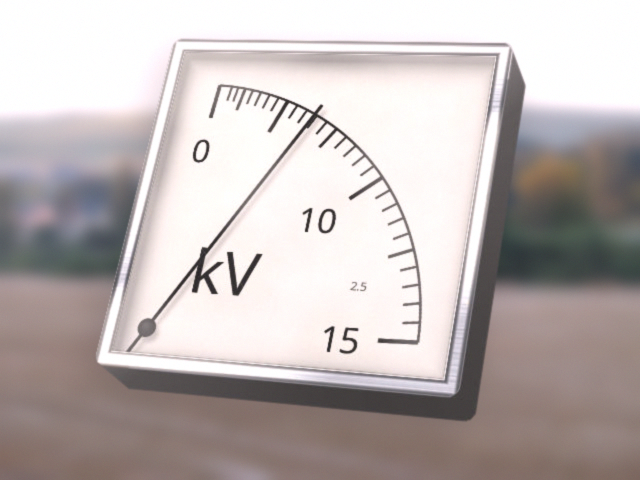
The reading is 6.5 kV
